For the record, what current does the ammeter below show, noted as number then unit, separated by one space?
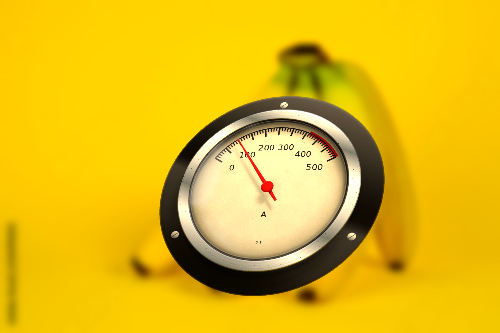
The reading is 100 A
